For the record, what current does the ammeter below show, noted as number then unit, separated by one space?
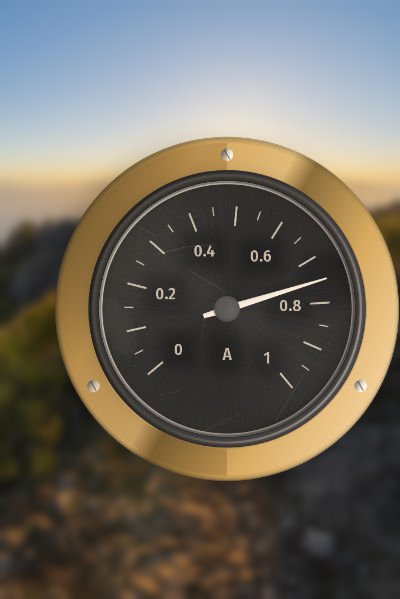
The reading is 0.75 A
